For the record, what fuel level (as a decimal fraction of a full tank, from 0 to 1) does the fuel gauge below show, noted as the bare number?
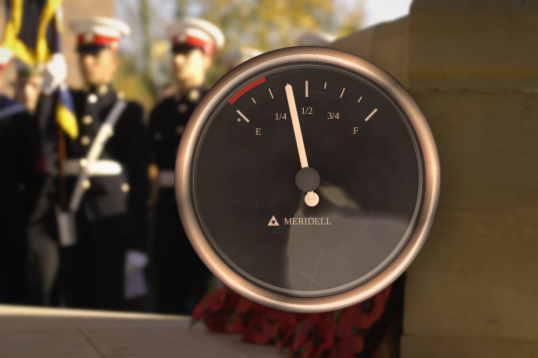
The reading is 0.375
